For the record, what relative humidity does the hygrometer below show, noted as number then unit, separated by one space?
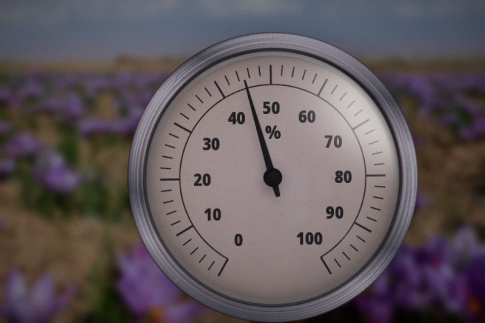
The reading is 45 %
